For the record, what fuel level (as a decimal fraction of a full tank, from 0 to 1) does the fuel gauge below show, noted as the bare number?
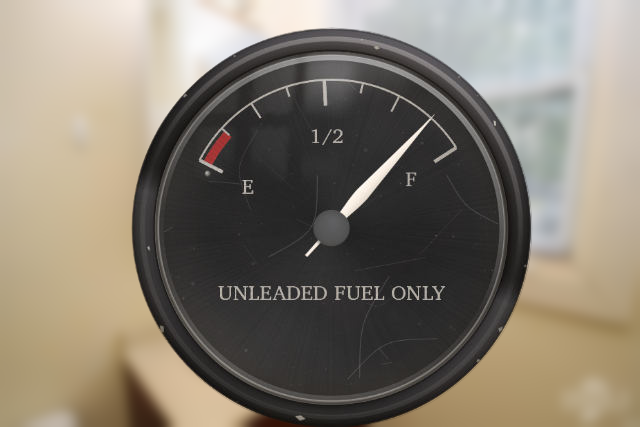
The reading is 0.875
